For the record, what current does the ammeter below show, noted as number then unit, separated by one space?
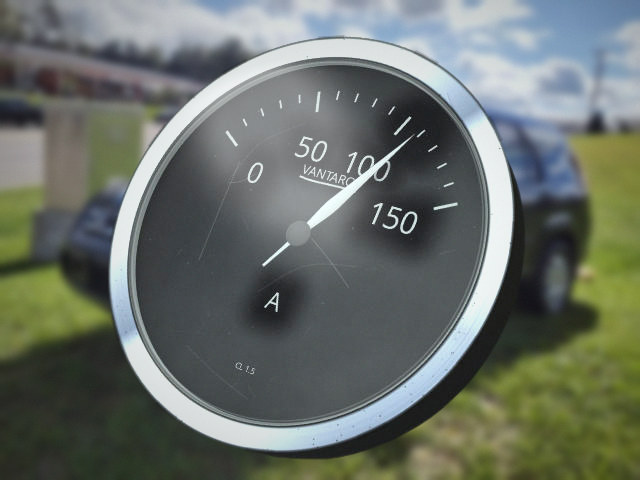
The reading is 110 A
